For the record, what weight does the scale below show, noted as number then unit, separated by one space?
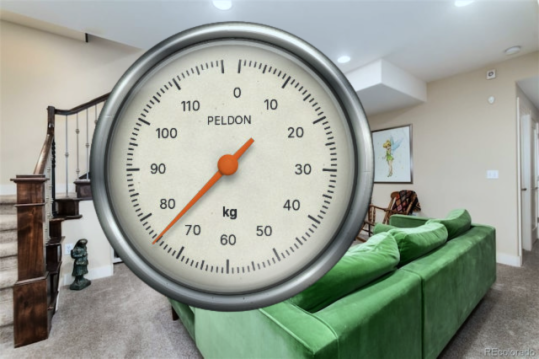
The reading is 75 kg
